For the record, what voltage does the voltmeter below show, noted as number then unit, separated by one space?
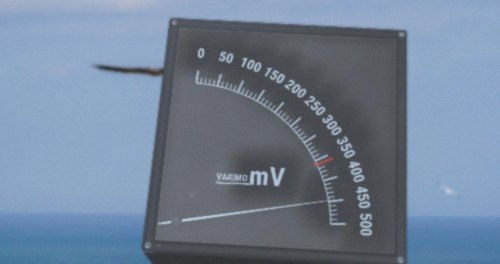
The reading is 450 mV
